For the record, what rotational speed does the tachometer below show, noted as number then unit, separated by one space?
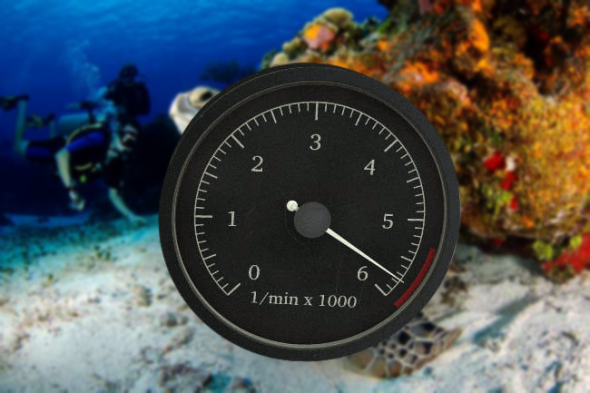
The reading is 5750 rpm
